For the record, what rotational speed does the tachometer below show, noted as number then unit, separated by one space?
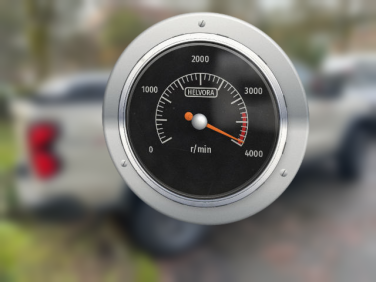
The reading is 3900 rpm
